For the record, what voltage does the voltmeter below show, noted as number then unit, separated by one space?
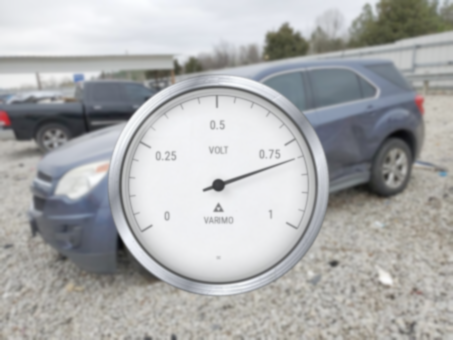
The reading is 0.8 V
